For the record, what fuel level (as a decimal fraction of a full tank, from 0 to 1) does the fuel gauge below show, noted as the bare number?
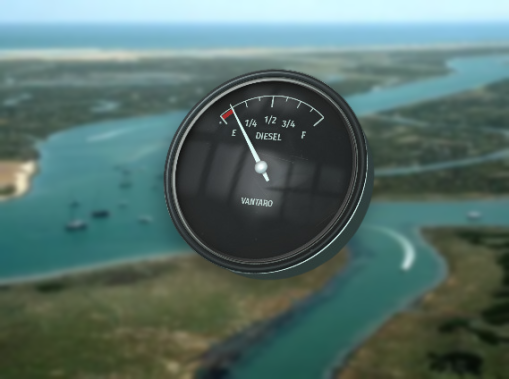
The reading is 0.125
